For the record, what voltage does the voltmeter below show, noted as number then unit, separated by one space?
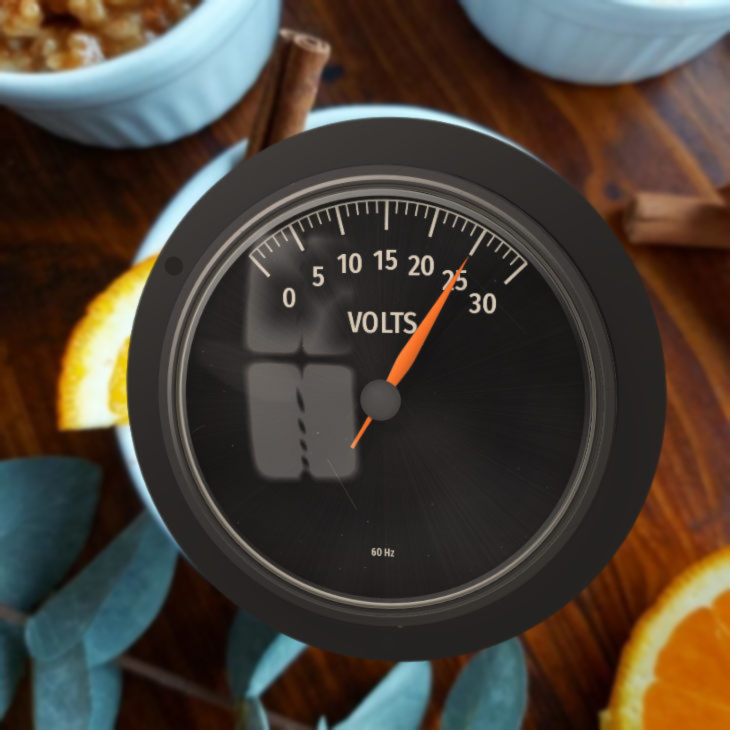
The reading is 25 V
